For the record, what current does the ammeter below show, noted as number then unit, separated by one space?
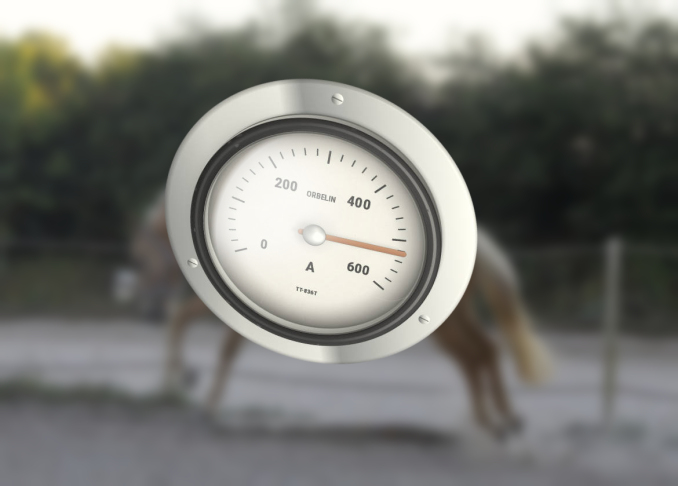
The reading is 520 A
